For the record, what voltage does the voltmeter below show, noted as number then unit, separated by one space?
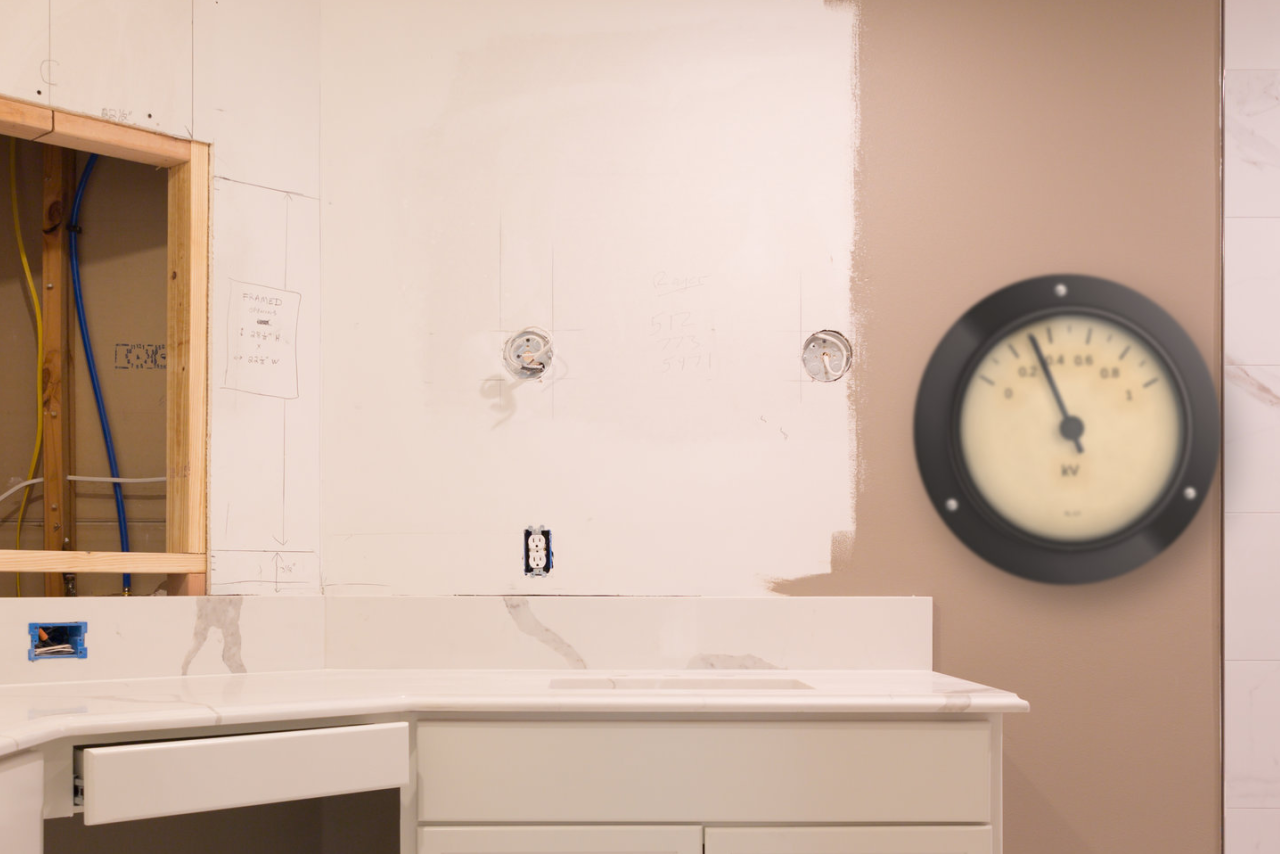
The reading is 0.3 kV
